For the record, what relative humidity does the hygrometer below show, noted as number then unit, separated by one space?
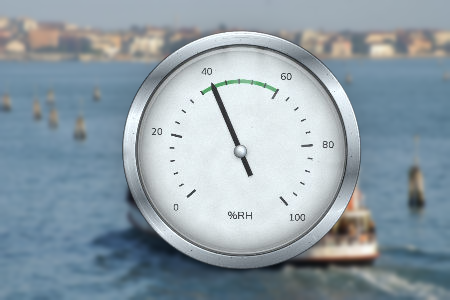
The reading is 40 %
